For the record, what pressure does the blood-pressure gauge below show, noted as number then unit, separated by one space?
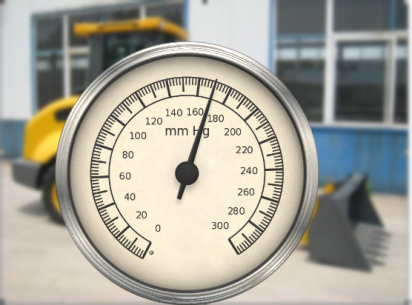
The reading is 170 mmHg
